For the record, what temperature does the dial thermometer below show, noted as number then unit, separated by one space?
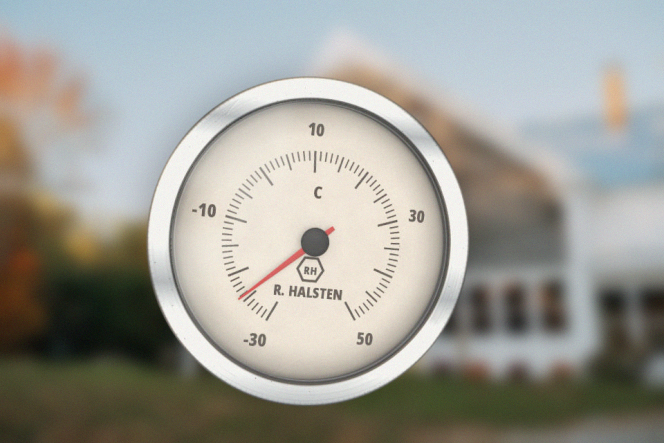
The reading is -24 °C
